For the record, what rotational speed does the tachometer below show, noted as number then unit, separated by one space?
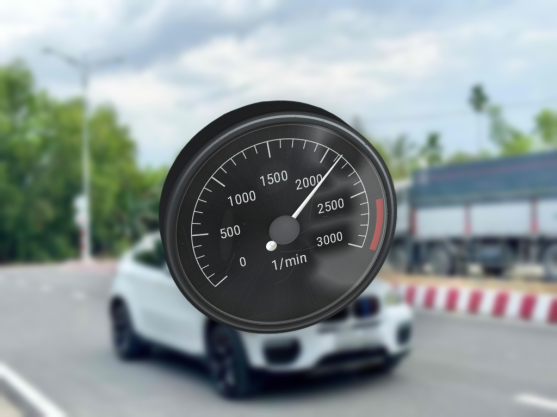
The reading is 2100 rpm
